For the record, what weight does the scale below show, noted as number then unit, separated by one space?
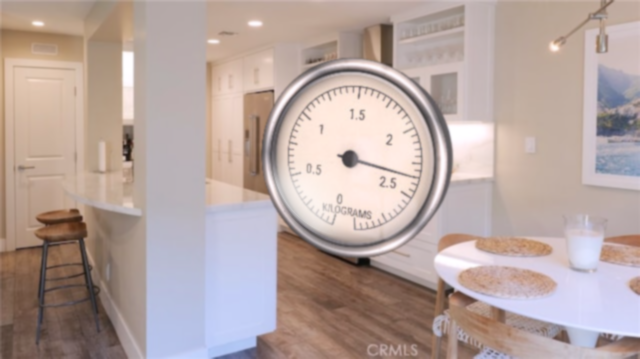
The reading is 2.35 kg
